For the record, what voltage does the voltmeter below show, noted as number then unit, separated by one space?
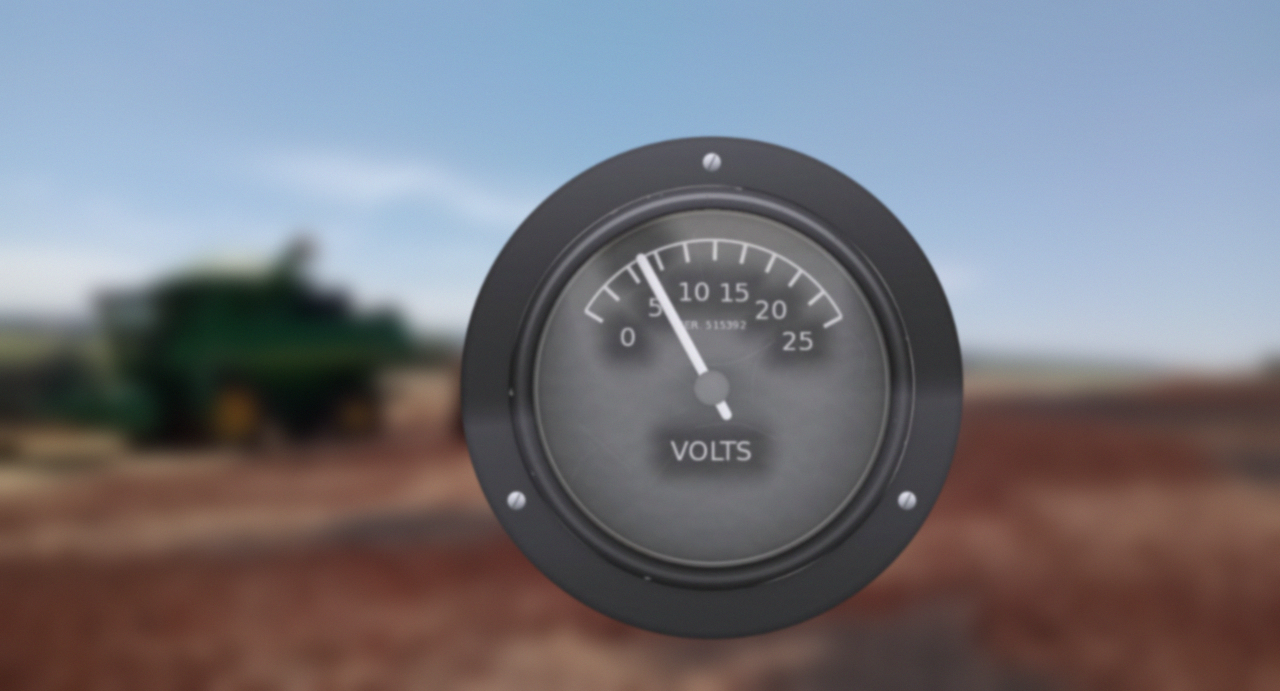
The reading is 6.25 V
